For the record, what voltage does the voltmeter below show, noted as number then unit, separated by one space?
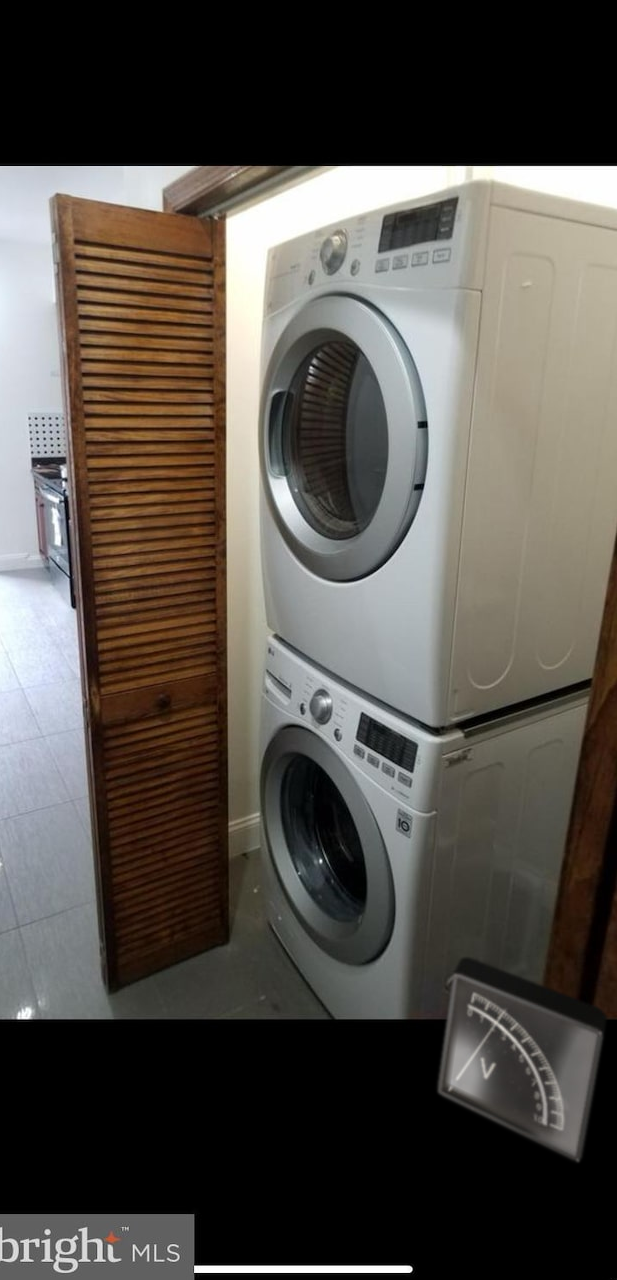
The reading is 2 V
